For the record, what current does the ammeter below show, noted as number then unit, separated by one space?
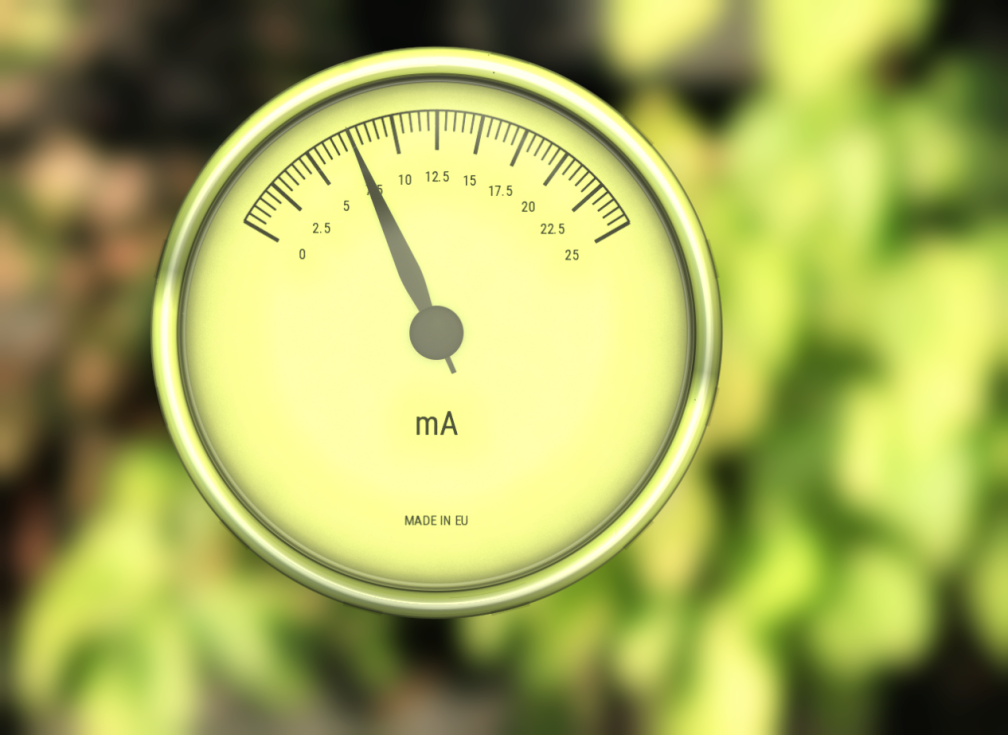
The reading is 7.5 mA
